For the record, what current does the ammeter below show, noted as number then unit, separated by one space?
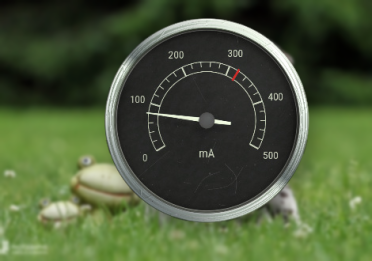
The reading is 80 mA
